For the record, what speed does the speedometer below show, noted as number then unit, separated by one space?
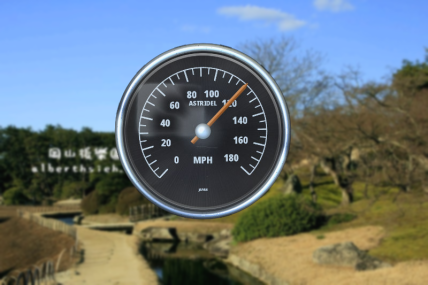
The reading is 120 mph
